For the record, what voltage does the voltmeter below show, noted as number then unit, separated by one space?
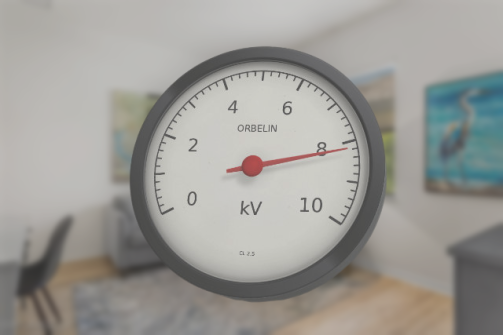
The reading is 8.2 kV
